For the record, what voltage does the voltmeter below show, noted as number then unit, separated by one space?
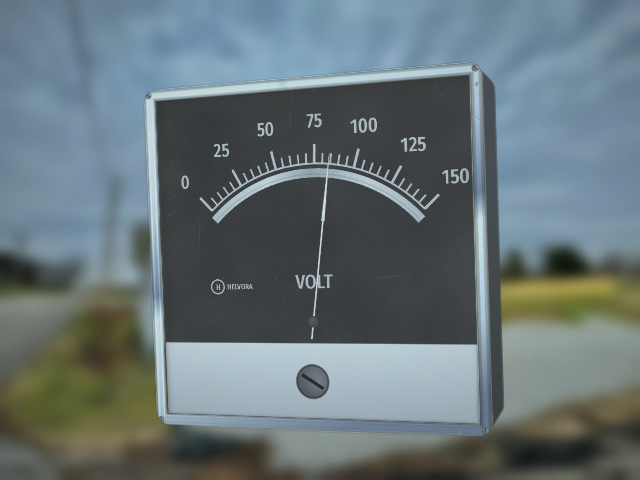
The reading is 85 V
